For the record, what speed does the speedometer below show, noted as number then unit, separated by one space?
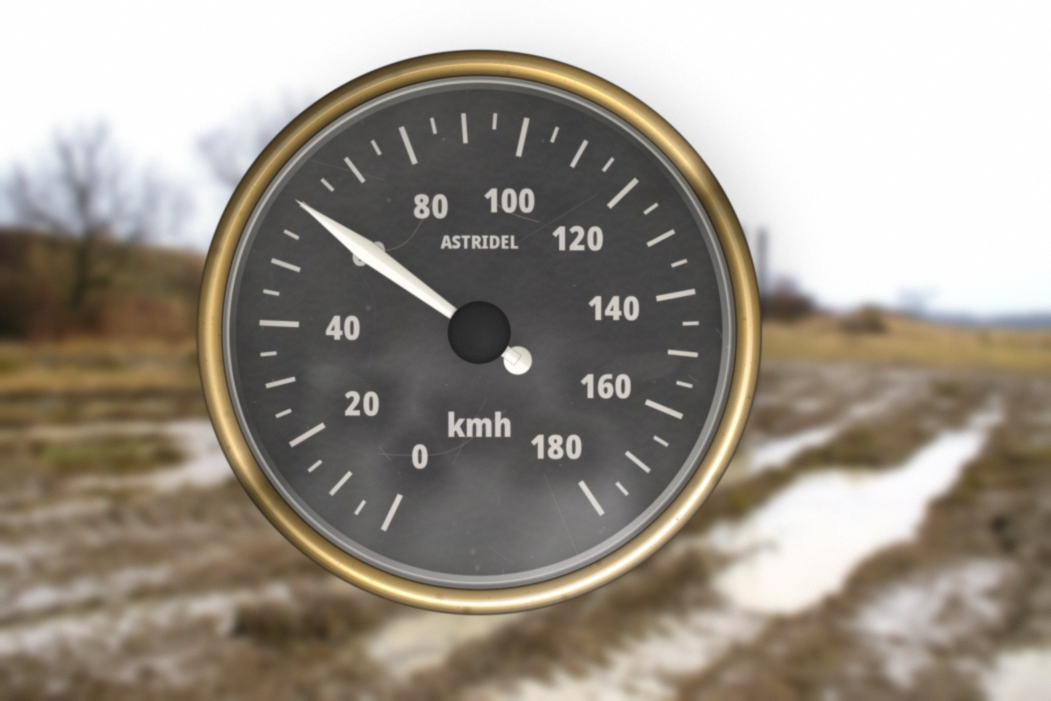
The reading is 60 km/h
